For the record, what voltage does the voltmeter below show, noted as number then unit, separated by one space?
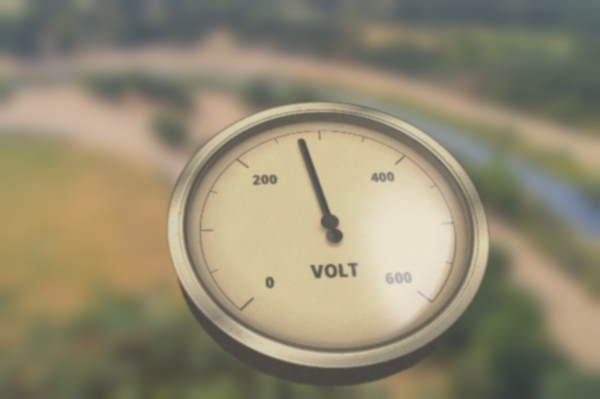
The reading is 275 V
